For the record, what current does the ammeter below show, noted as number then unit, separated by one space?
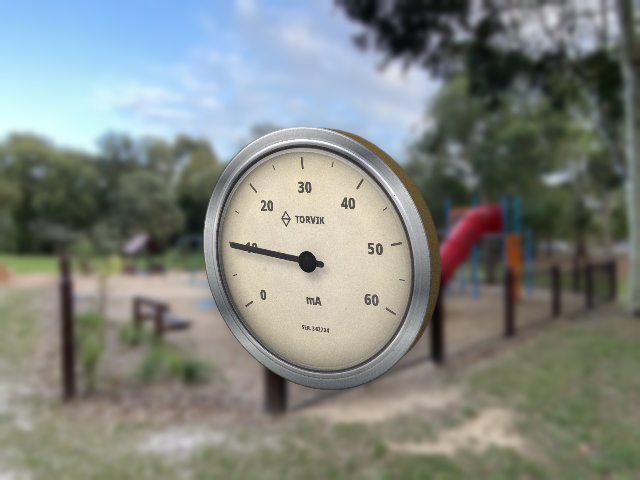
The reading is 10 mA
